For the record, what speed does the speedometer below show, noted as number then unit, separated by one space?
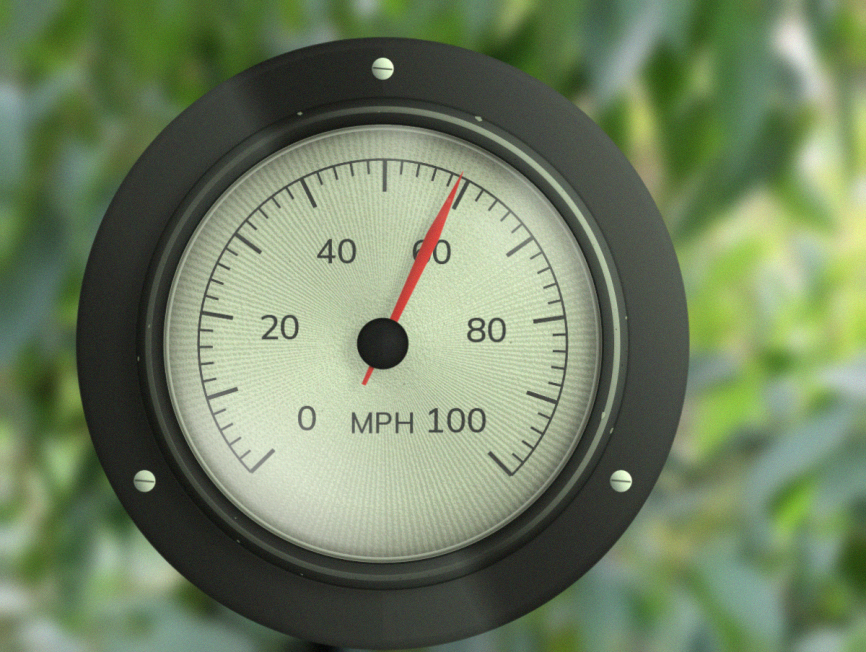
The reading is 59 mph
